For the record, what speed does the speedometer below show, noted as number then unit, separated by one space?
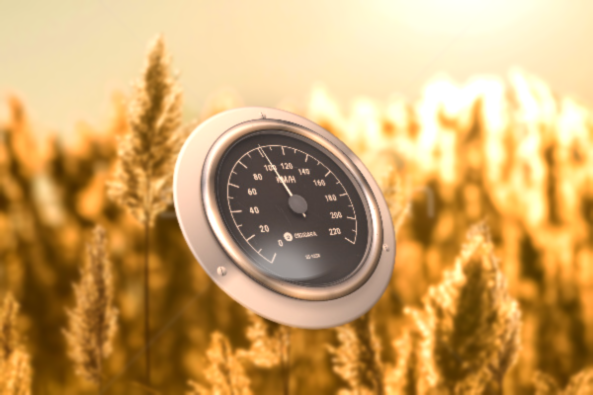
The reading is 100 km/h
